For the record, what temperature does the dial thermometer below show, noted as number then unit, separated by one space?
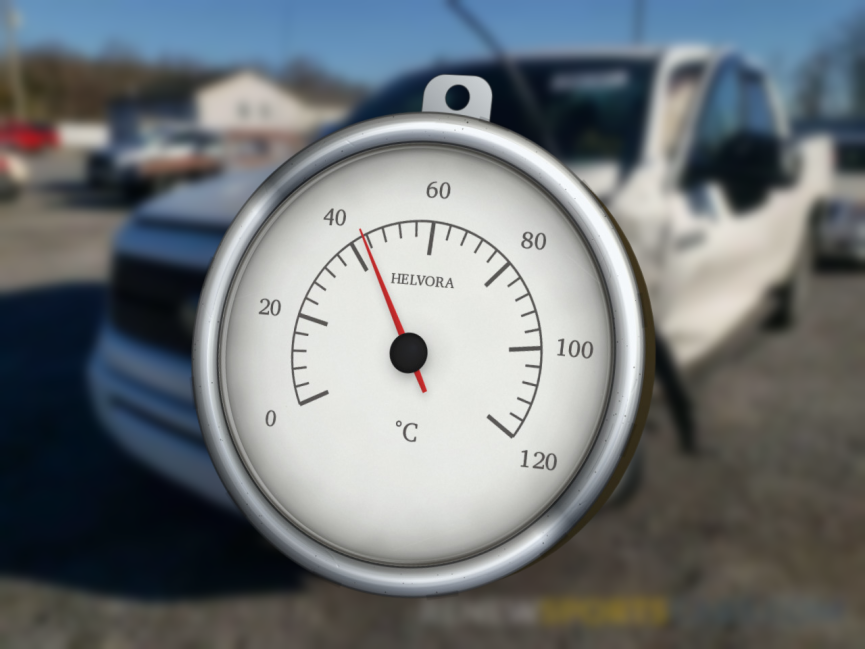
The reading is 44 °C
